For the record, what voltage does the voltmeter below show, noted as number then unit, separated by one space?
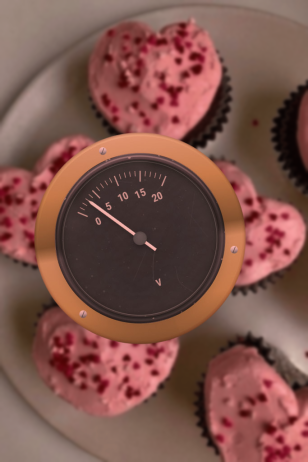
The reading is 3 V
